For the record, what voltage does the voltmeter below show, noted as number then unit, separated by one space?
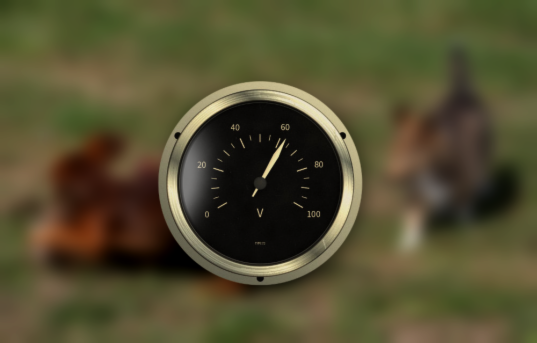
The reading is 62.5 V
